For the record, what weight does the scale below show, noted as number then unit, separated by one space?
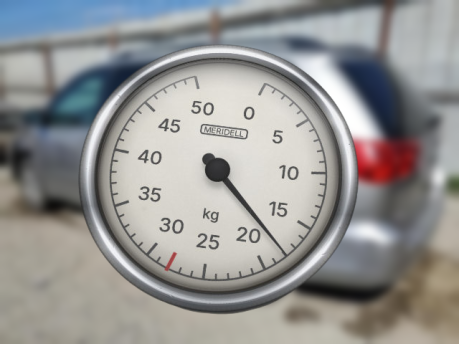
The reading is 18 kg
